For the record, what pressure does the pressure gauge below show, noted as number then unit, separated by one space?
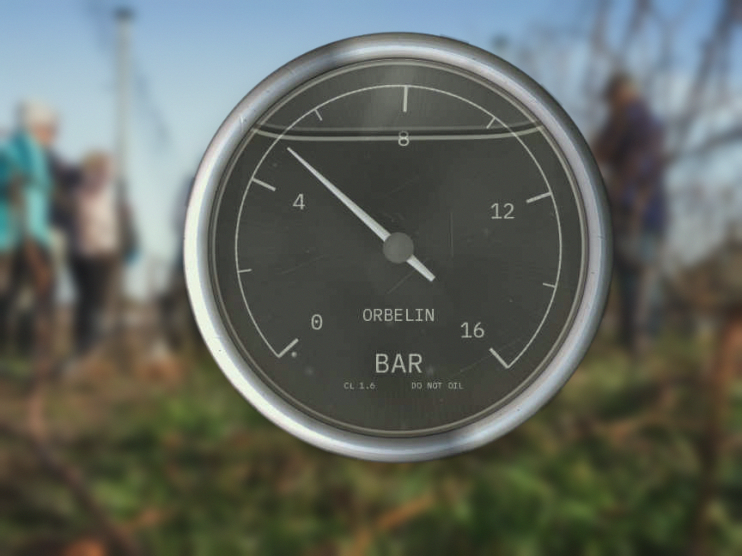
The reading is 5 bar
